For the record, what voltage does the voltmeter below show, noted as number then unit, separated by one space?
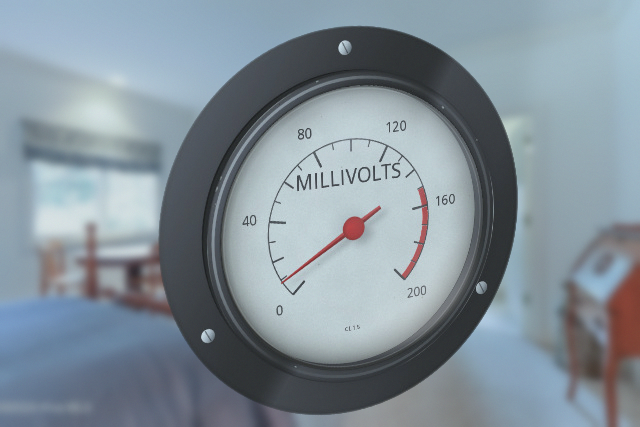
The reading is 10 mV
